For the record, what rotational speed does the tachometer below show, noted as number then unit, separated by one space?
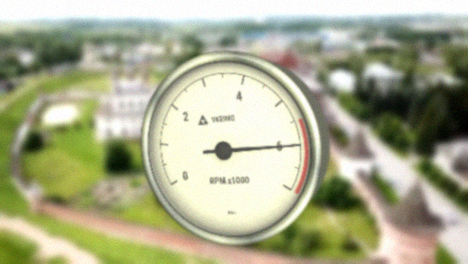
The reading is 6000 rpm
